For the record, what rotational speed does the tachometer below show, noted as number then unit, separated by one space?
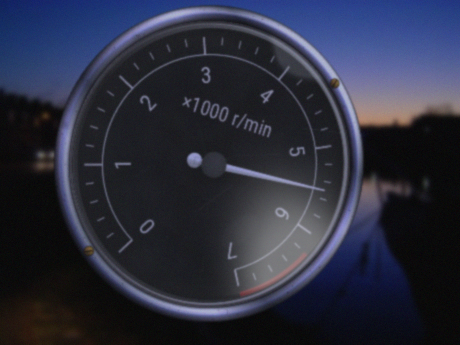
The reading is 5500 rpm
